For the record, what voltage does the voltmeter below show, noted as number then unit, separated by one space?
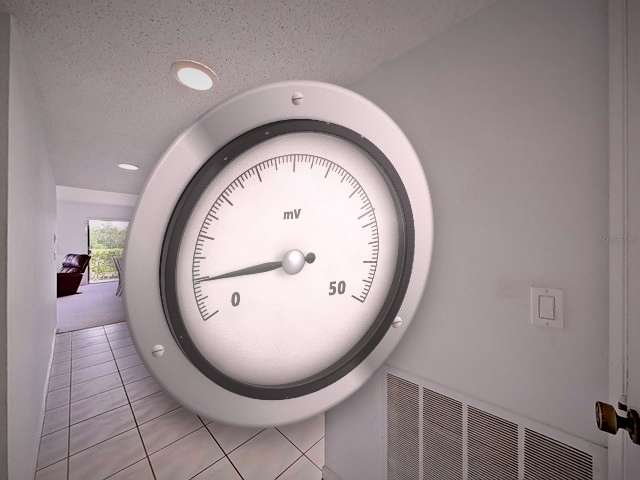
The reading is 5 mV
